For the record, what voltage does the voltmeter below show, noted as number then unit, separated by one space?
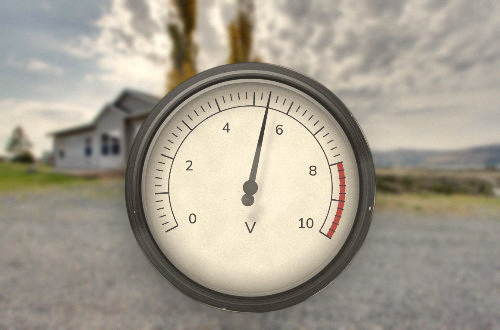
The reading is 5.4 V
